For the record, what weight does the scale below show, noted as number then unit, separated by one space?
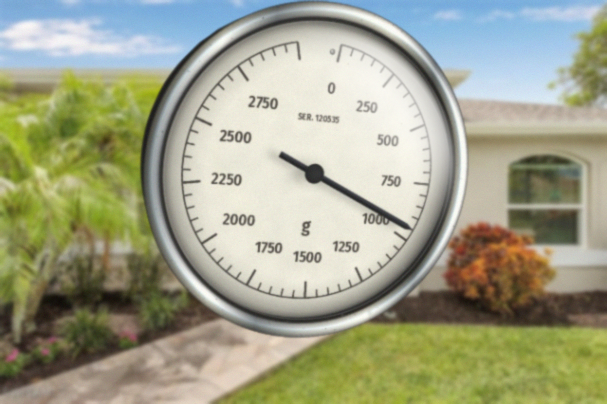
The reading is 950 g
